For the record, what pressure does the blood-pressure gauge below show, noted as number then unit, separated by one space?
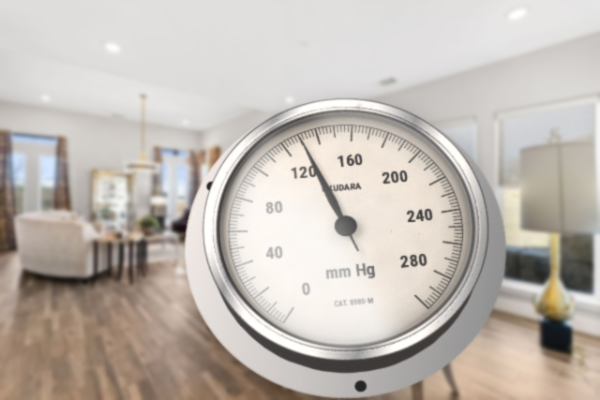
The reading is 130 mmHg
